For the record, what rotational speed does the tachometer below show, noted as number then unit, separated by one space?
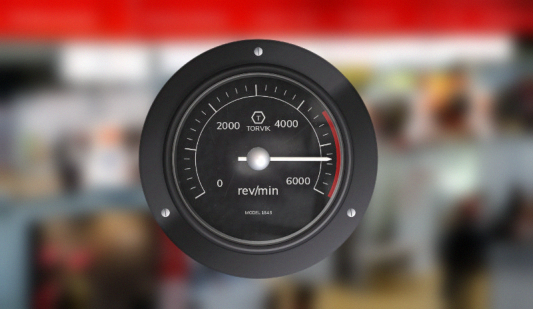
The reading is 5300 rpm
